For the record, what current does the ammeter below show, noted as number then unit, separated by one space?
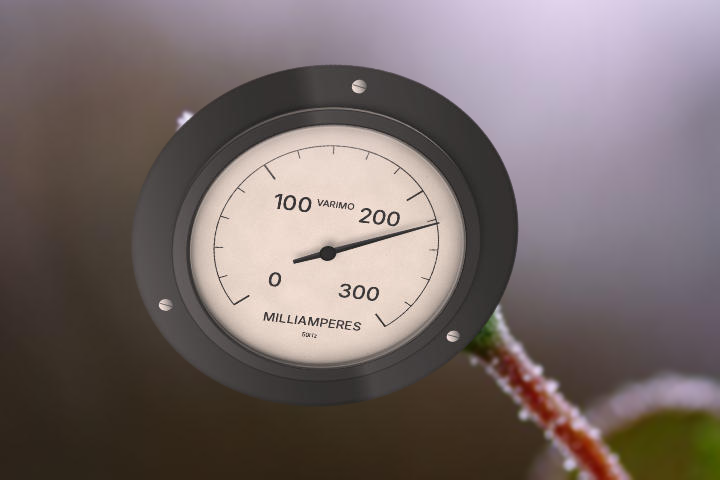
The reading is 220 mA
